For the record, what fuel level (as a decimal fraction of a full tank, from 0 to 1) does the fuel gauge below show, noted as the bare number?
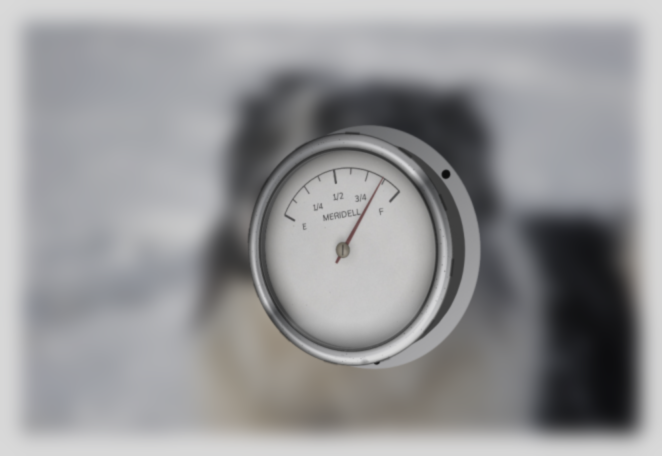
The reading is 0.875
